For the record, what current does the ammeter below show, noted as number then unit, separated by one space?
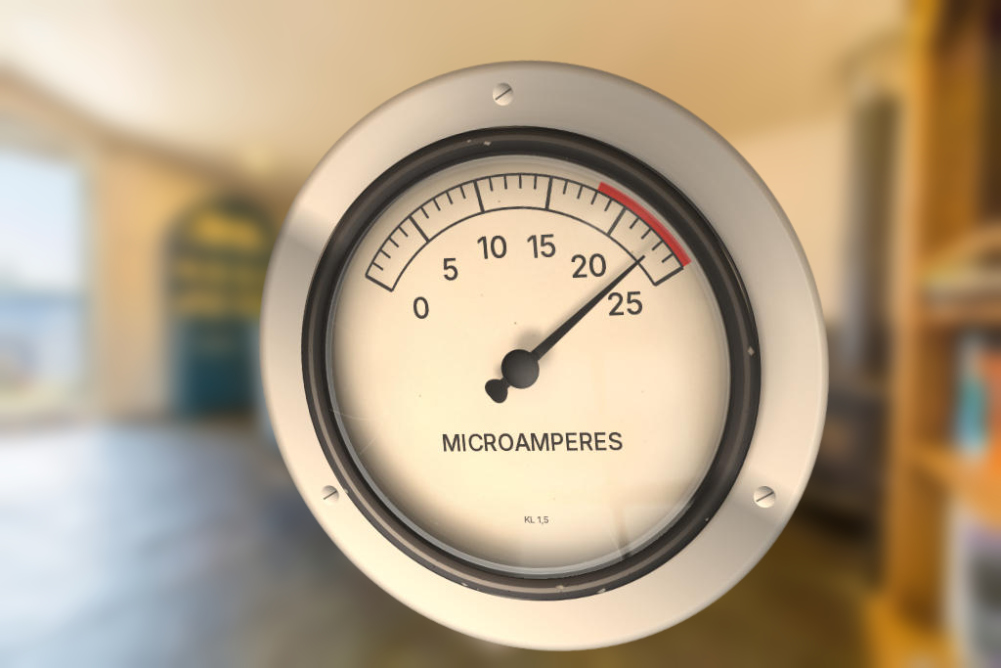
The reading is 23 µA
